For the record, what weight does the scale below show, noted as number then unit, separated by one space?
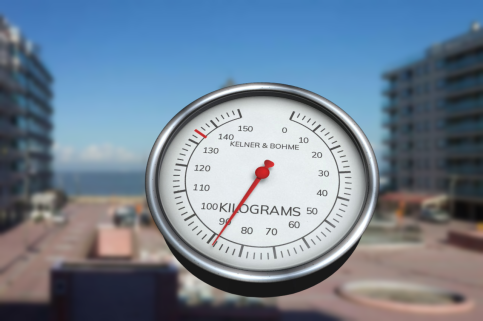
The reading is 88 kg
